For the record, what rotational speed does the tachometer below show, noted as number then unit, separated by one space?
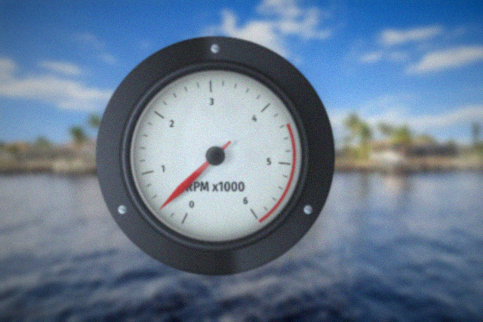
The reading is 400 rpm
